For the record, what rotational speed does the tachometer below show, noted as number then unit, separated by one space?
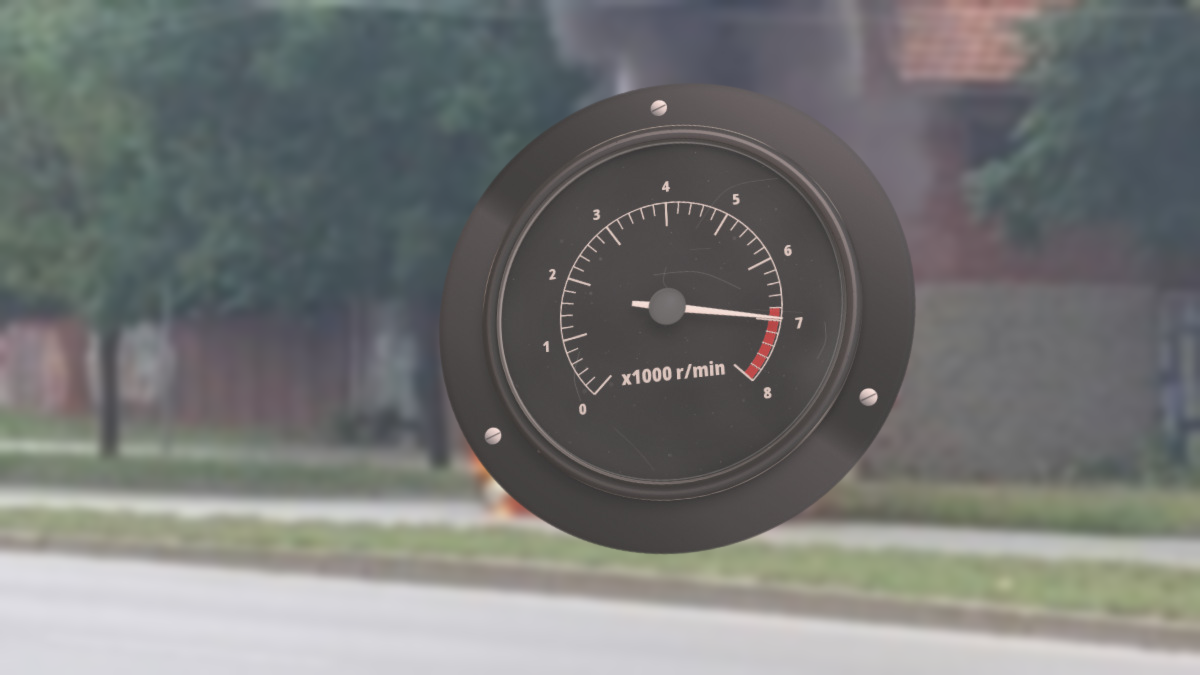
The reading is 7000 rpm
